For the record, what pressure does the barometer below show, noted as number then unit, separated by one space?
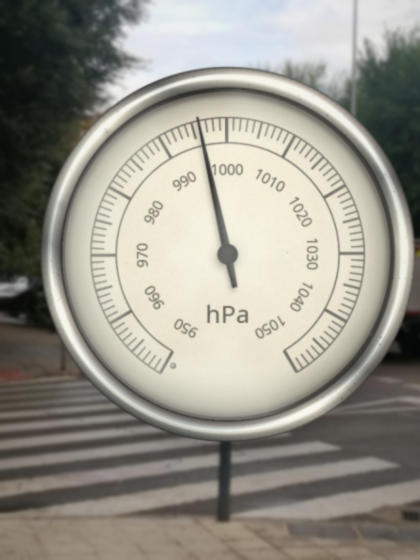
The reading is 996 hPa
